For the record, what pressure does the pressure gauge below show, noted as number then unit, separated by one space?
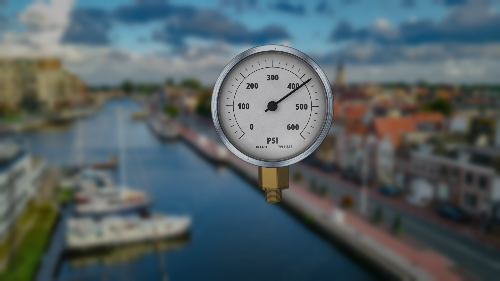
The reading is 420 psi
